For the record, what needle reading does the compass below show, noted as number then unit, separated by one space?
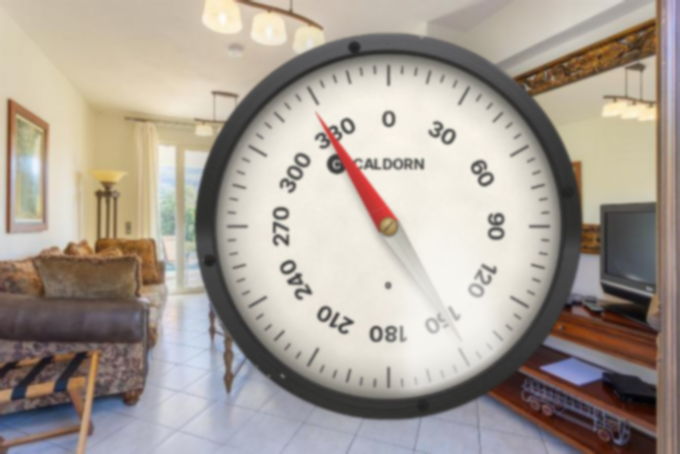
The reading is 327.5 °
